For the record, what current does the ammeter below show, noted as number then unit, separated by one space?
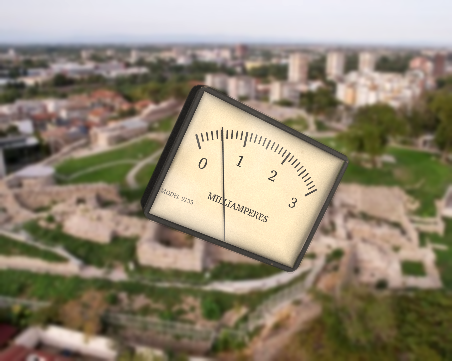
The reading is 0.5 mA
